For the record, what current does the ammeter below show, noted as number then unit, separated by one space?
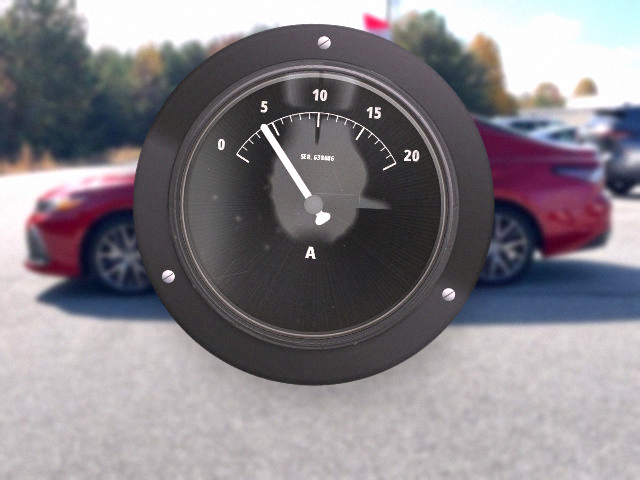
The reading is 4 A
